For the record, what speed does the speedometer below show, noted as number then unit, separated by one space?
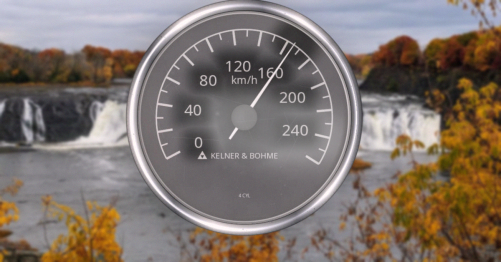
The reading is 165 km/h
